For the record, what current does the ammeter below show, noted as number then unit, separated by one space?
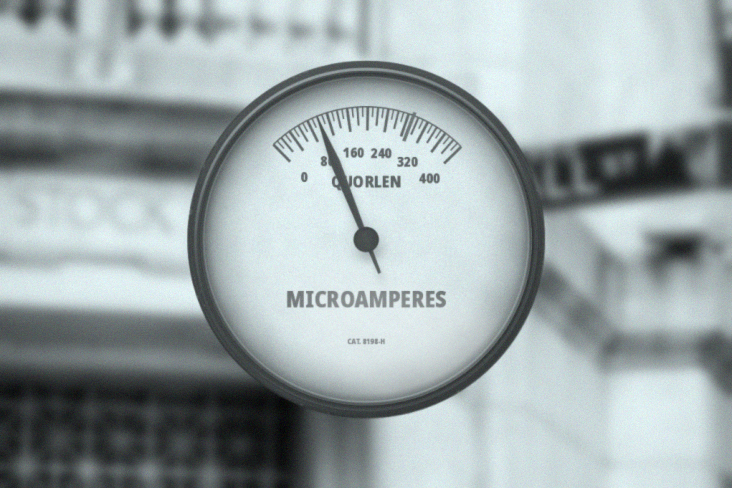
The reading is 100 µA
